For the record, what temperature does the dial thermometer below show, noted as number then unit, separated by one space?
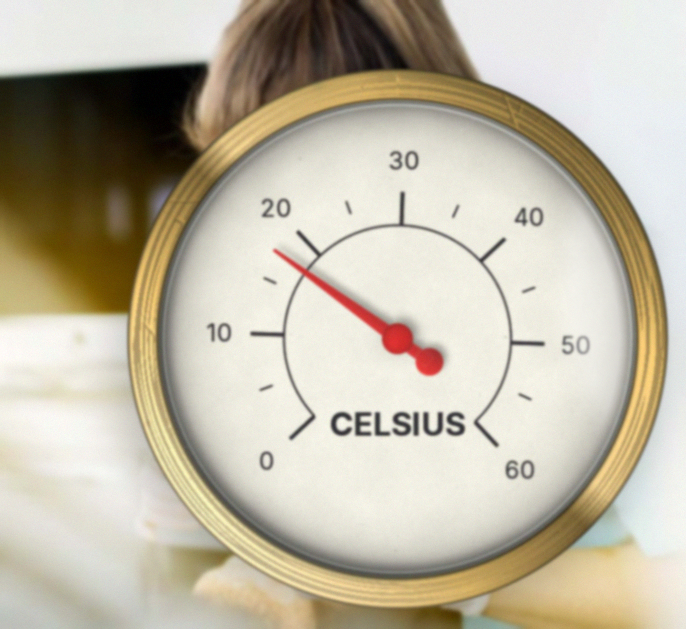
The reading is 17.5 °C
